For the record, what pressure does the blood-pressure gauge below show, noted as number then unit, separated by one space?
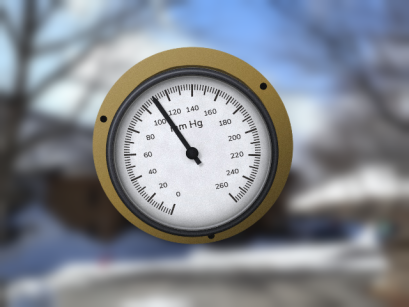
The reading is 110 mmHg
